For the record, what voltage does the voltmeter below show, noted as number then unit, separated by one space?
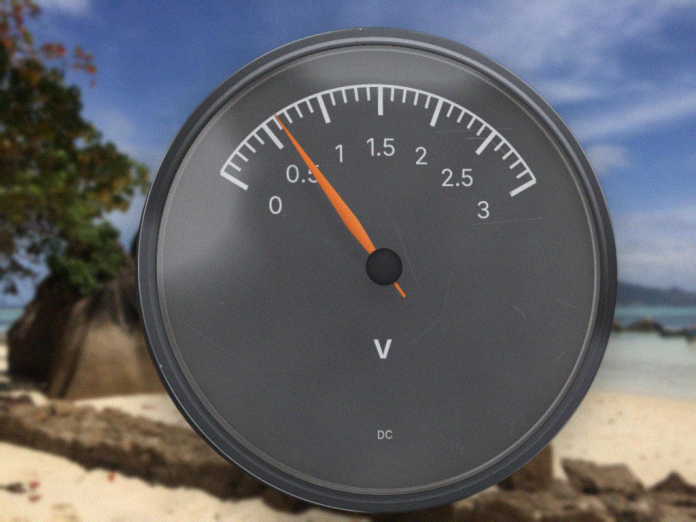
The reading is 0.6 V
